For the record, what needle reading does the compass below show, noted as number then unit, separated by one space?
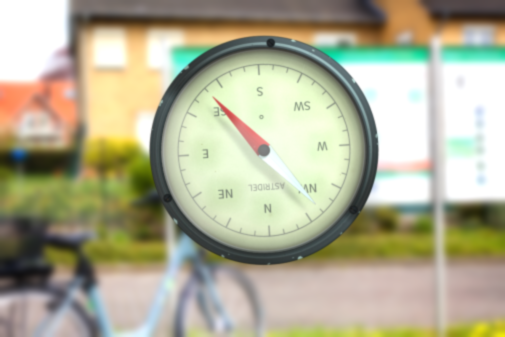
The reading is 140 °
